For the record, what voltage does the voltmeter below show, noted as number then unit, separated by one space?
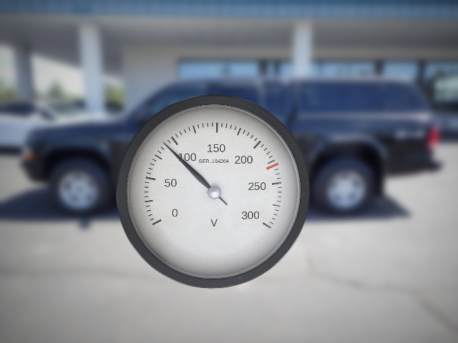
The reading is 90 V
